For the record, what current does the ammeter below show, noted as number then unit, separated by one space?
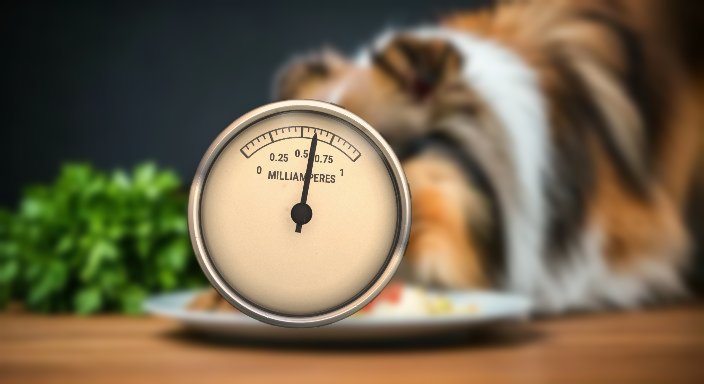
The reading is 0.6 mA
